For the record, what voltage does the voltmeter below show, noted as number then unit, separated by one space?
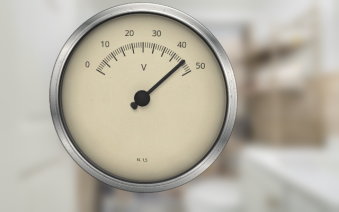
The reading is 45 V
